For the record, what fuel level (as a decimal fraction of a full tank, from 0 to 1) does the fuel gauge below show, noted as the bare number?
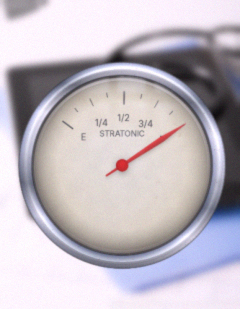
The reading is 1
